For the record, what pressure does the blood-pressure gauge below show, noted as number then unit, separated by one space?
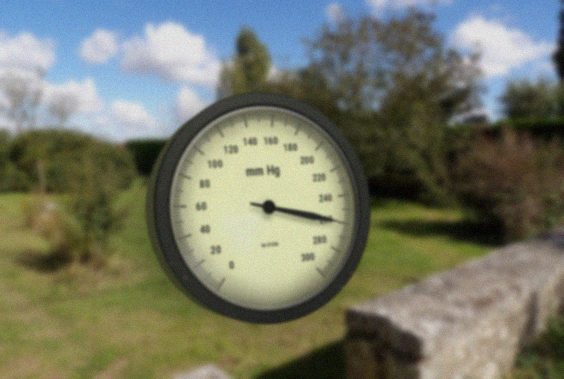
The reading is 260 mmHg
